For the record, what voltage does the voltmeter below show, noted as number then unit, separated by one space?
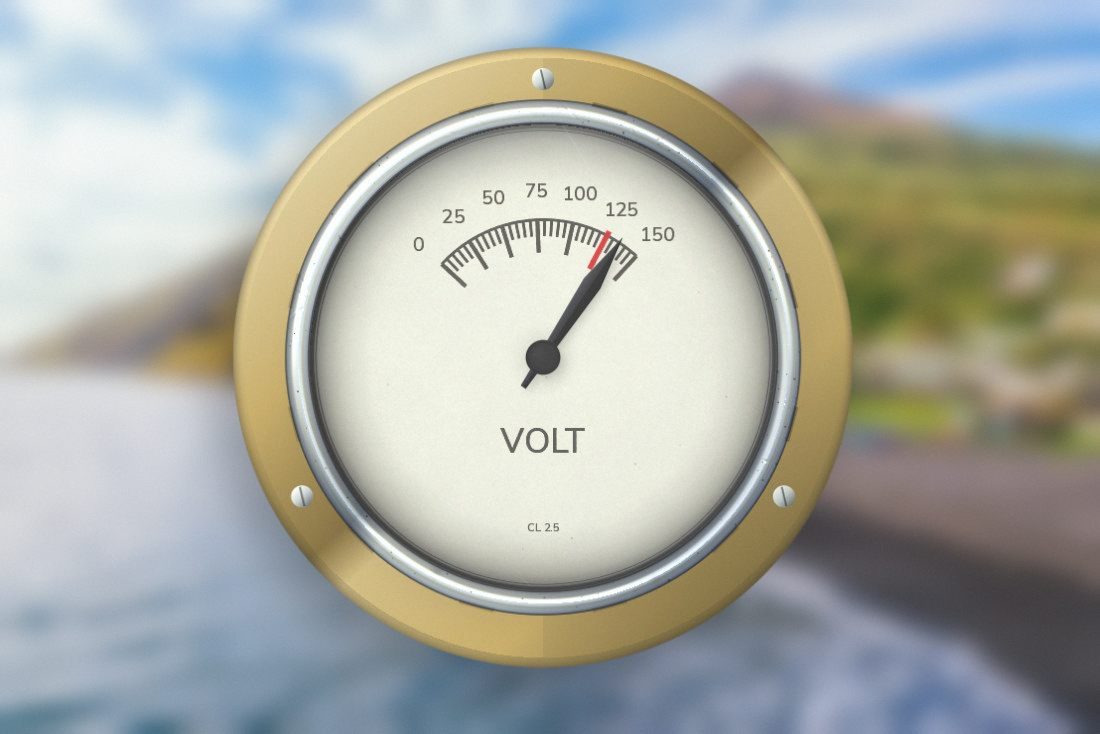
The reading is 135 V
